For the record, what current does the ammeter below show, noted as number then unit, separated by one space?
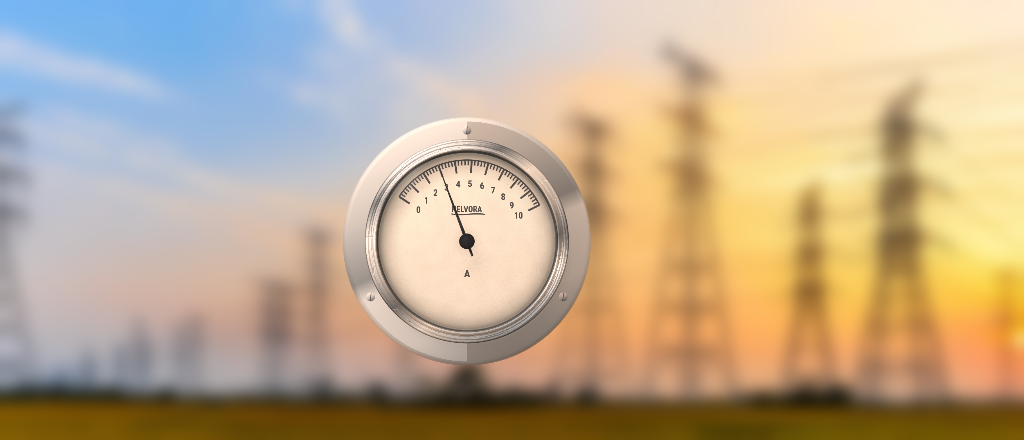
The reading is 3 A
